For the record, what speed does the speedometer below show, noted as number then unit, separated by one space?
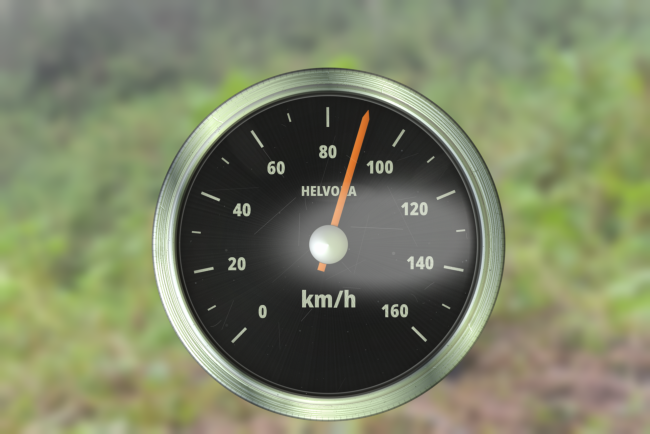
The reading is 90 km/h
